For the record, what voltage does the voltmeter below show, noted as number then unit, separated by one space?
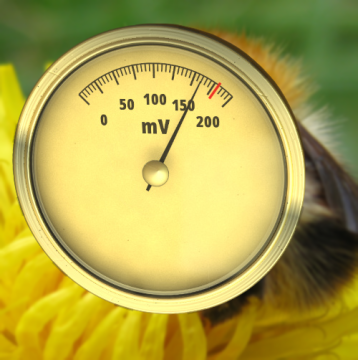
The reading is 160 mV
